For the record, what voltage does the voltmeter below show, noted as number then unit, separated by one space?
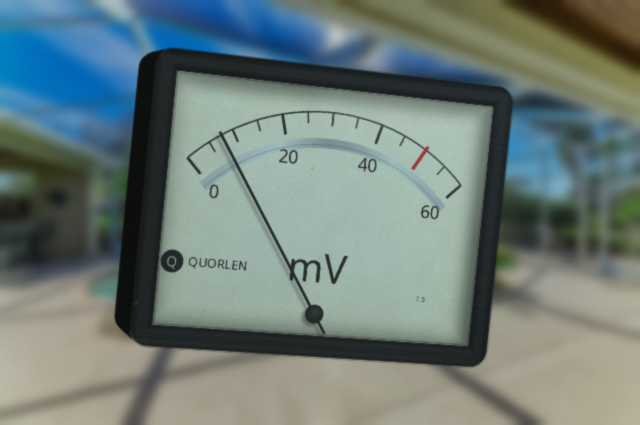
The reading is 7.5 mV
